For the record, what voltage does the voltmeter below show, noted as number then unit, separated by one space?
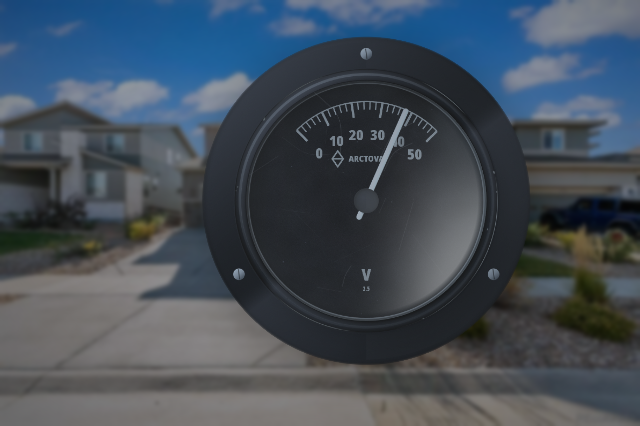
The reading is 38 V
